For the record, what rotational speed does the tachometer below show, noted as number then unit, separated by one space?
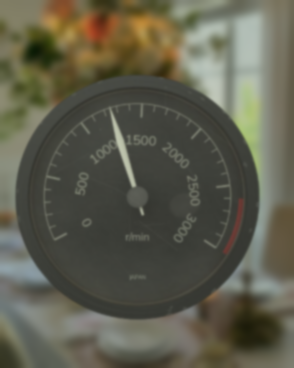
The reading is 1250 rpm
